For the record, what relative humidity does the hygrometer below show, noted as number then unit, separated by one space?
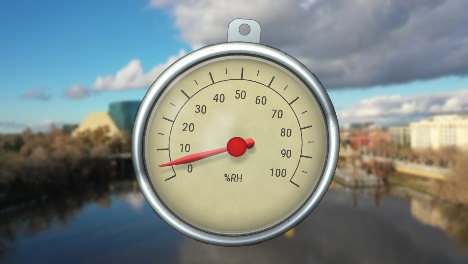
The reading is 5 %
